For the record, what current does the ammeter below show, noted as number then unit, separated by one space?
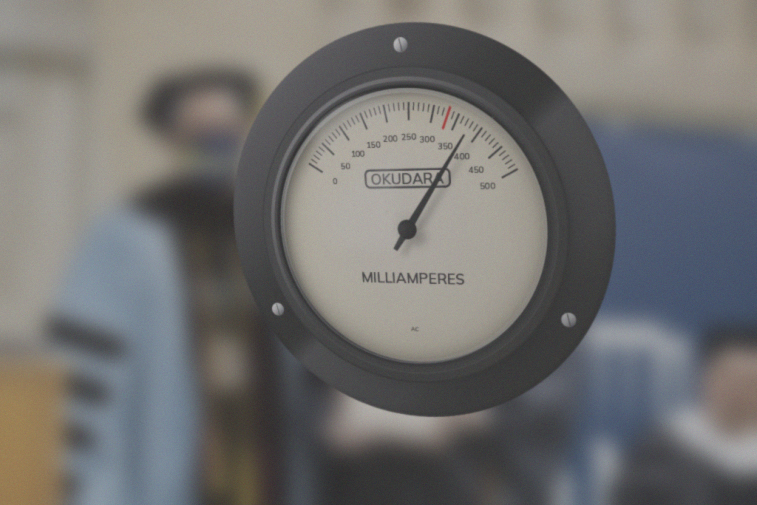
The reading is 380 mA
